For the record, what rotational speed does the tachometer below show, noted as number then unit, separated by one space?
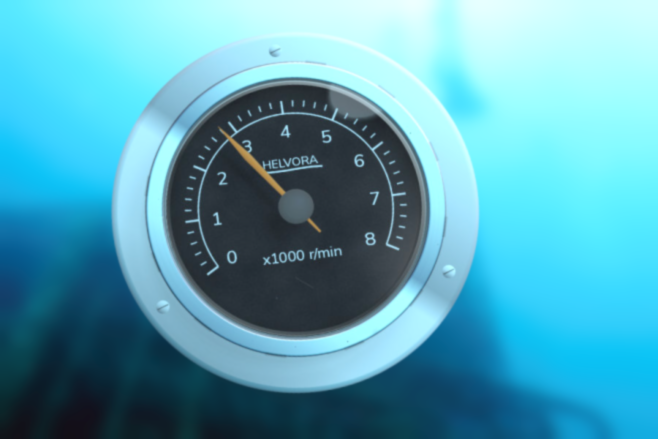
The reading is 2800 rpm
